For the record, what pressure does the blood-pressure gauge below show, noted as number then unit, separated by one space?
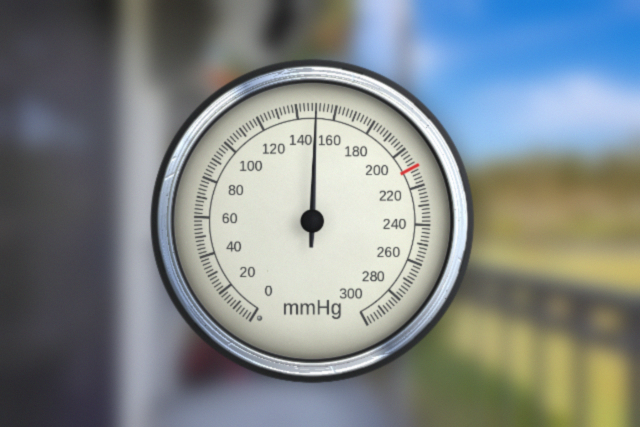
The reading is 150 mmHg
